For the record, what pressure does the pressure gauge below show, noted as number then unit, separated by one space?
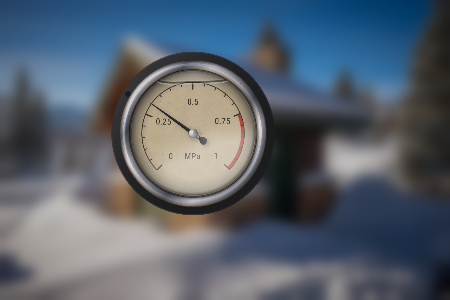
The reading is 0.3 MPa
